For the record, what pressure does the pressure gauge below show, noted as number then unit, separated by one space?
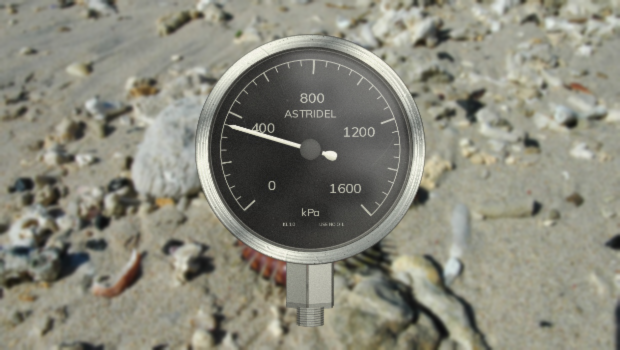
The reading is 350 kPa
